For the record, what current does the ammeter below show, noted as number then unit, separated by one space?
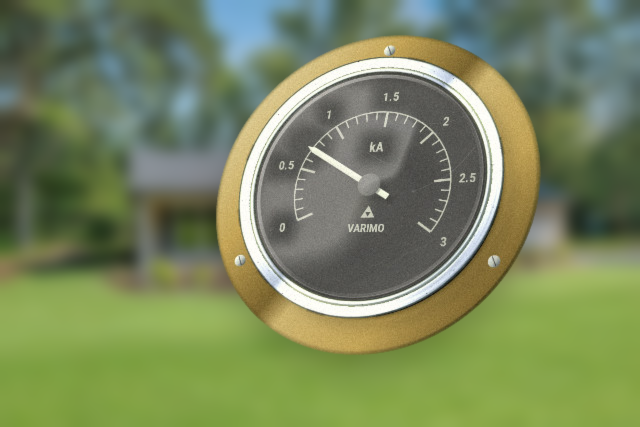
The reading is 0.7 kA
